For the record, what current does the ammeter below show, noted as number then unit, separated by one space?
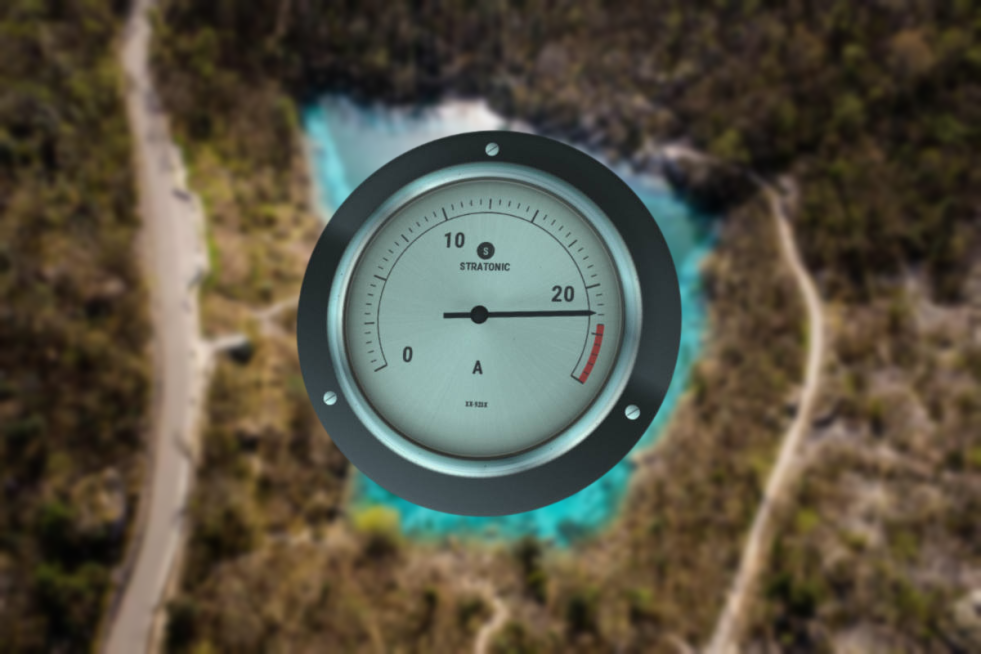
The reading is 21.5 A
